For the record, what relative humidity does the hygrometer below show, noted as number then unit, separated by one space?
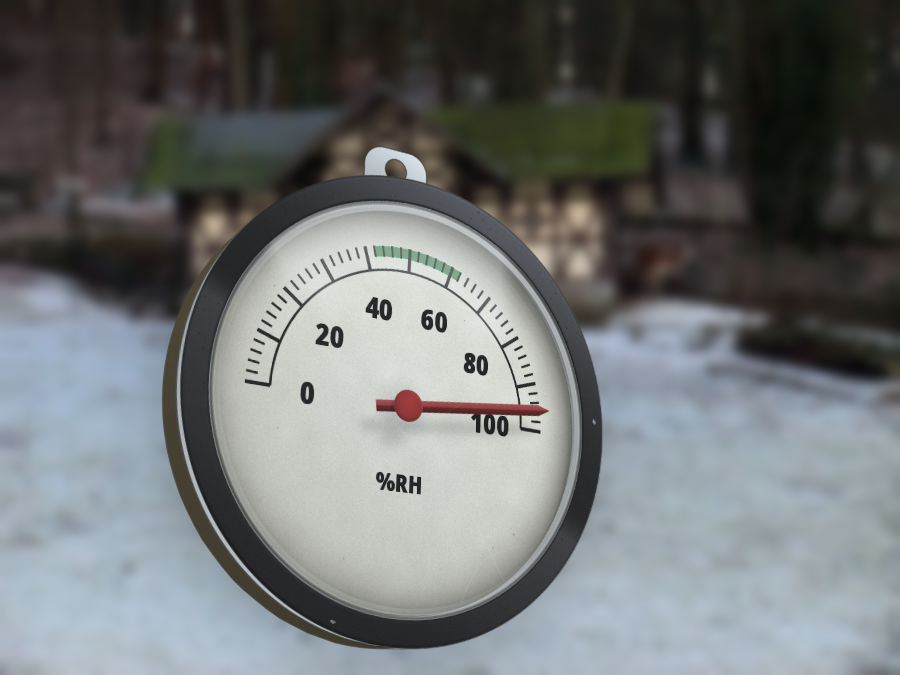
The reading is 96 %
